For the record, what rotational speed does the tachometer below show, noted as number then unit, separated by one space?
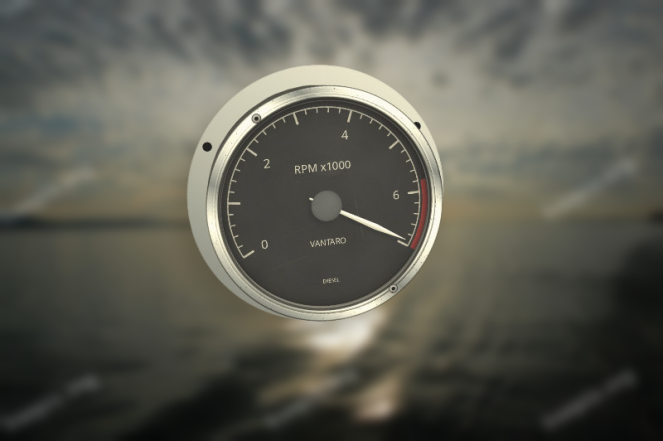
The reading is 6900 rpm
